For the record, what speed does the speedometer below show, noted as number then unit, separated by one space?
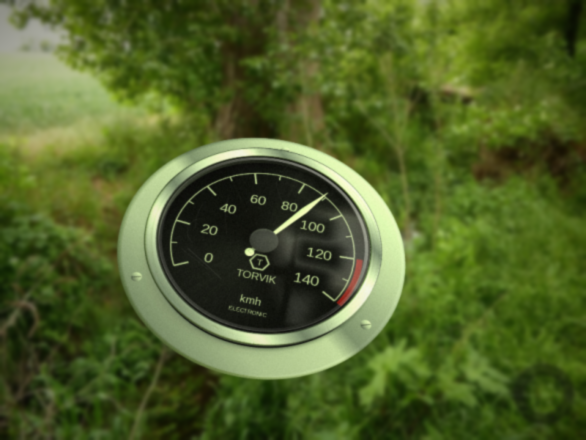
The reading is 90 km/h
